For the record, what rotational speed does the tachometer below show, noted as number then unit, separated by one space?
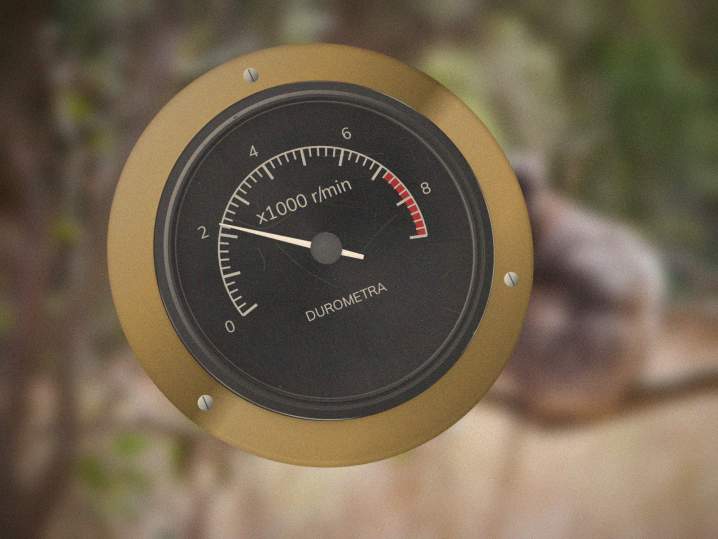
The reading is 2200 rpm
